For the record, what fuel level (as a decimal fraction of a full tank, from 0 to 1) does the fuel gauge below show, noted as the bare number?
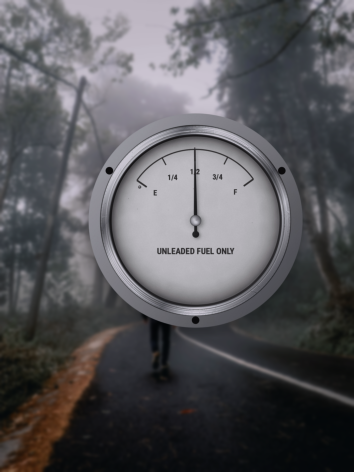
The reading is 0.5
